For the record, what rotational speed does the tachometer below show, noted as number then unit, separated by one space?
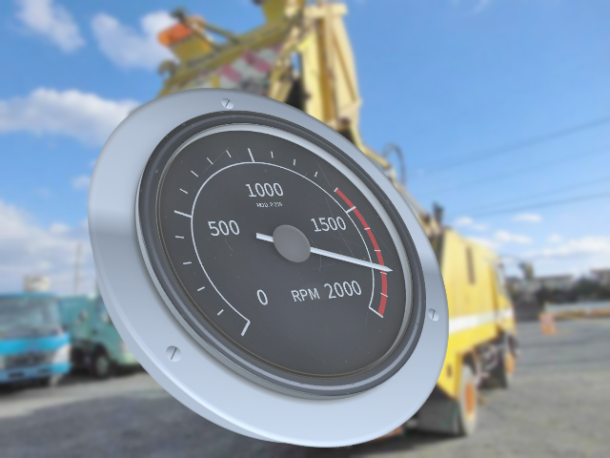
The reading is 1800 rpm
